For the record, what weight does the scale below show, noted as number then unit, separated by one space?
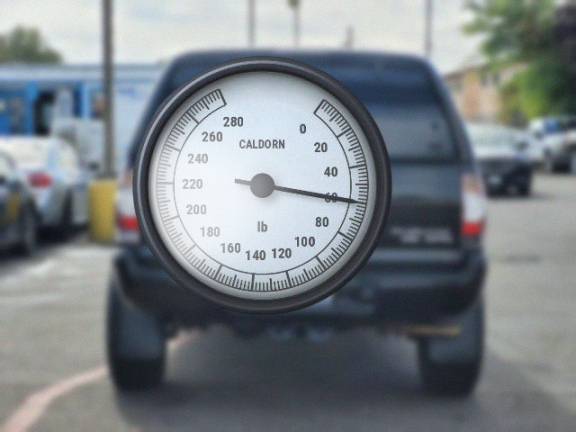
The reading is 60 lb
